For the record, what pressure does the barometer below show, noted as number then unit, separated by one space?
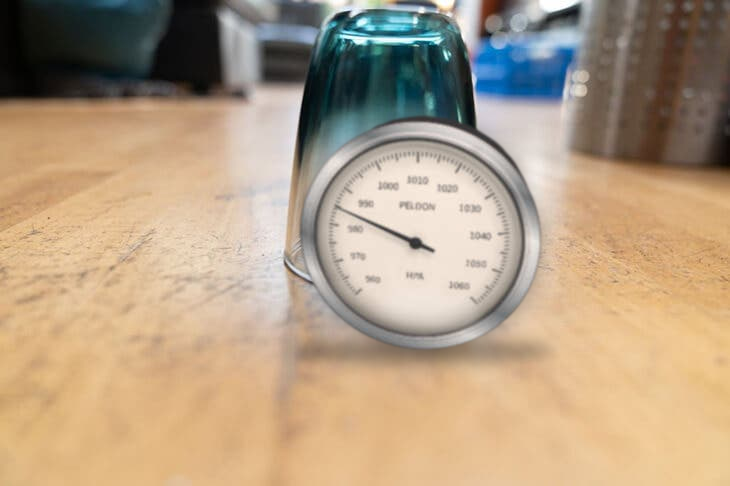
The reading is 985 hPa
